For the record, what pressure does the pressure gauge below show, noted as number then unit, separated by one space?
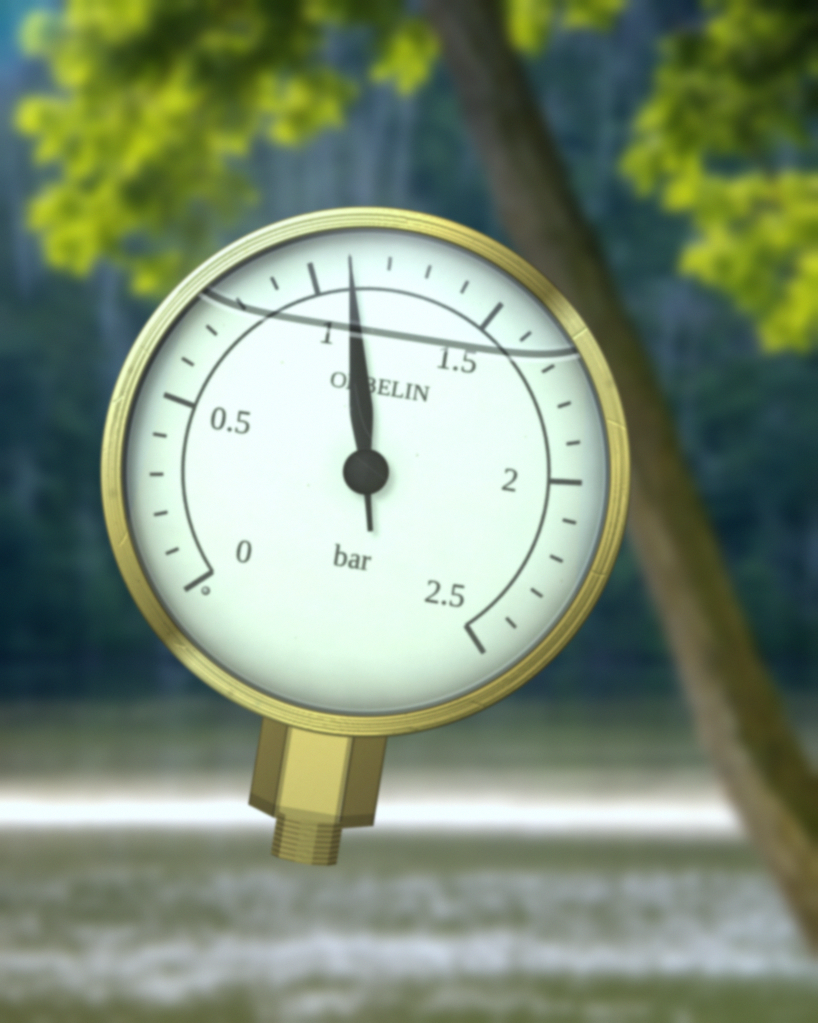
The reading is 1.1 bar
